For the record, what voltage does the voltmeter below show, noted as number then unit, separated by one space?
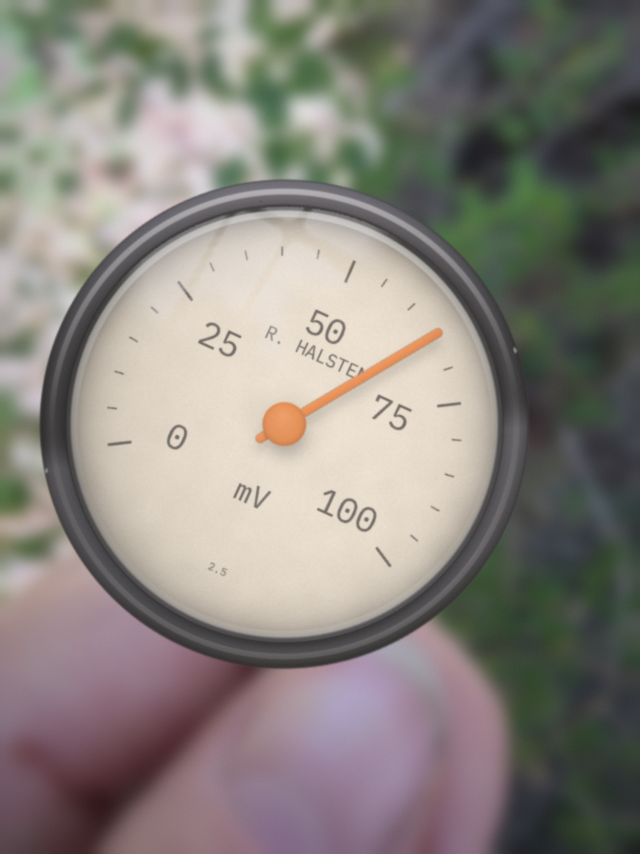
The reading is 65 mV
